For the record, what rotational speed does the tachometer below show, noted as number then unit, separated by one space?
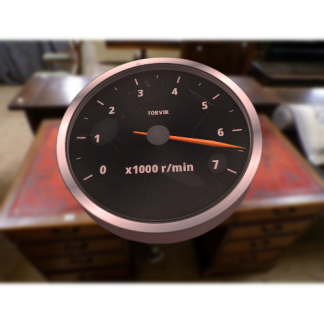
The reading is 6500 rpm
